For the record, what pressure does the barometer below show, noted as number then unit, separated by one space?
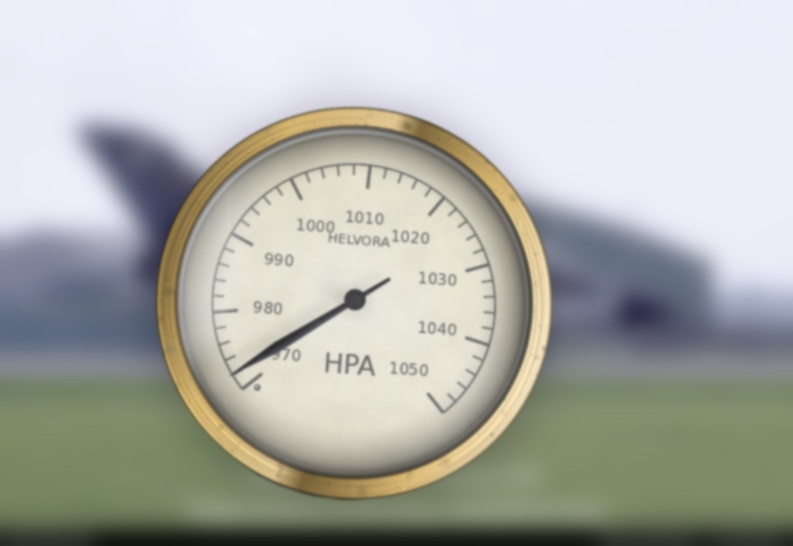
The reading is 972 hPa
